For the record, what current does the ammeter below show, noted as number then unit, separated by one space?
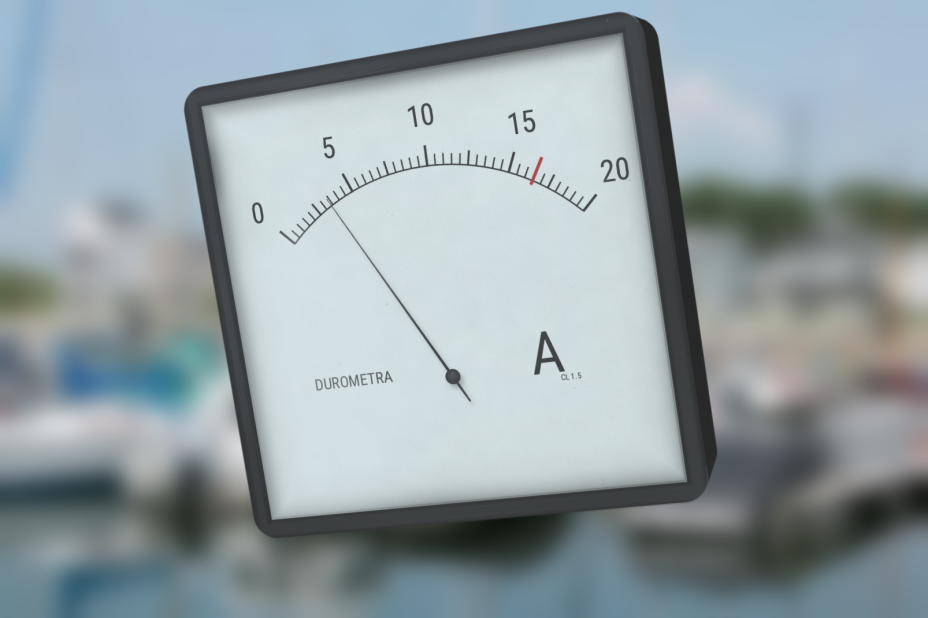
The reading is 3.5 A
